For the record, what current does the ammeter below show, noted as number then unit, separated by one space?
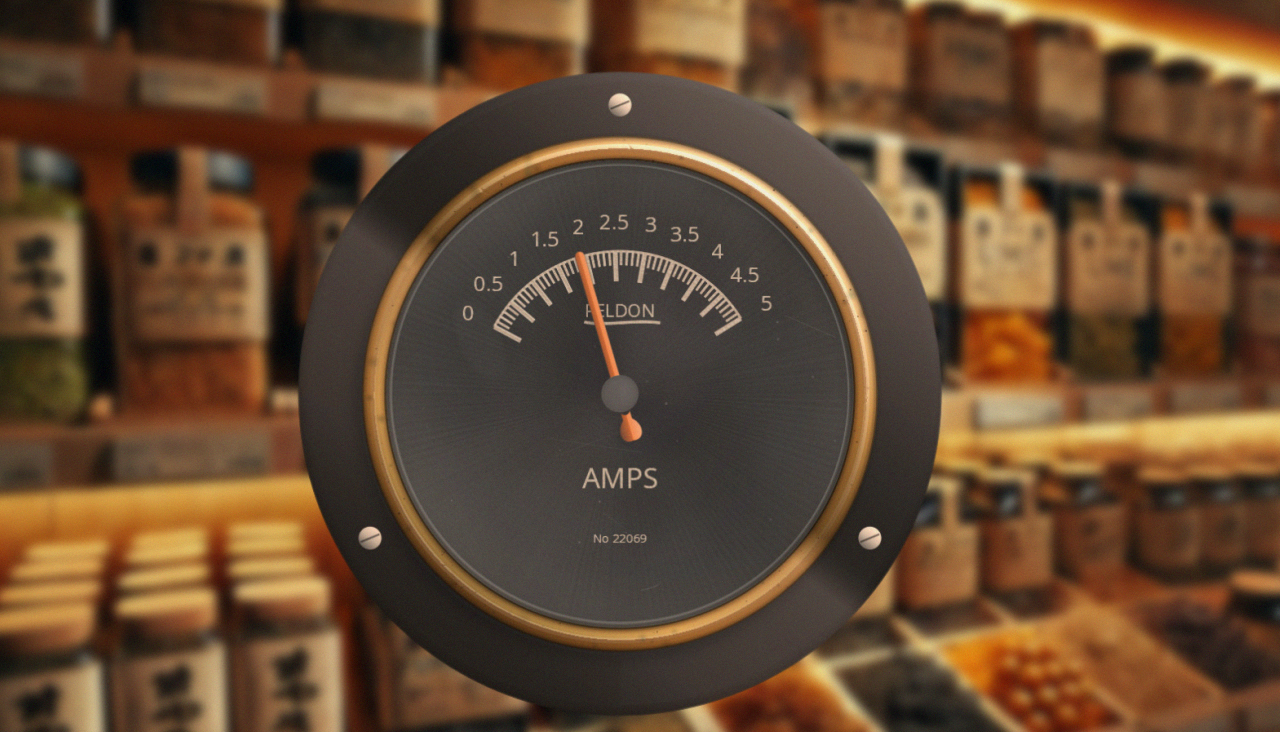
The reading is 1.9 A
